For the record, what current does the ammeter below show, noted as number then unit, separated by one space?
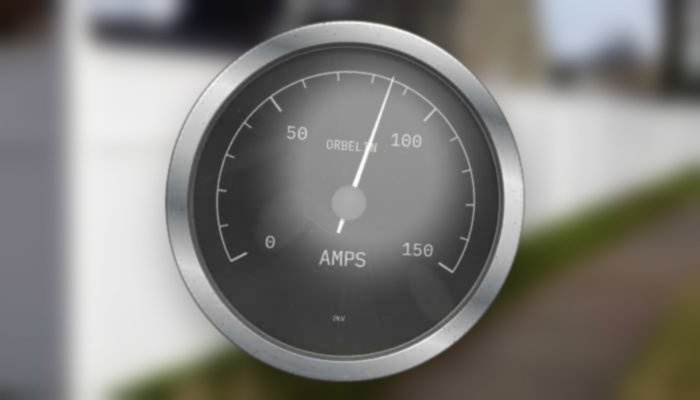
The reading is 85 A
